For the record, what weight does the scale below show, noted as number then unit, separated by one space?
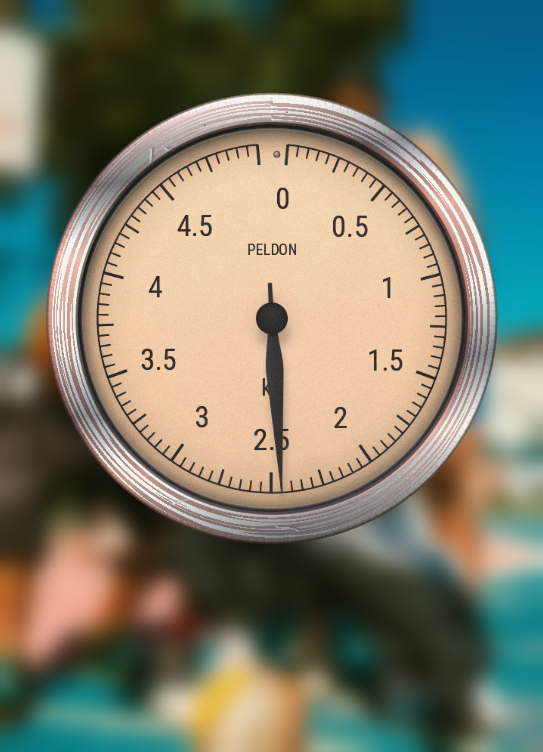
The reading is 2.45 kg
